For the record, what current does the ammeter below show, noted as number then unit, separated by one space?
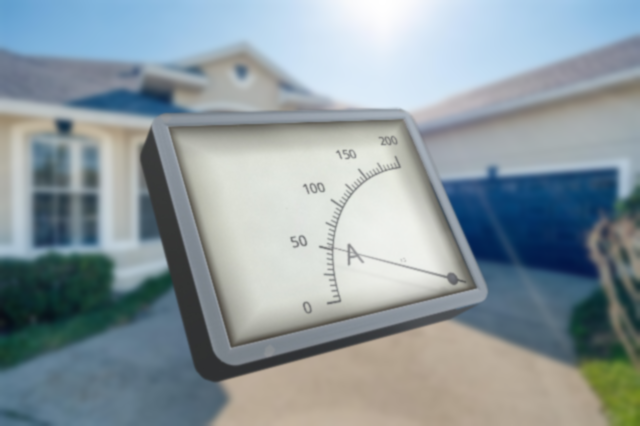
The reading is 50 A
